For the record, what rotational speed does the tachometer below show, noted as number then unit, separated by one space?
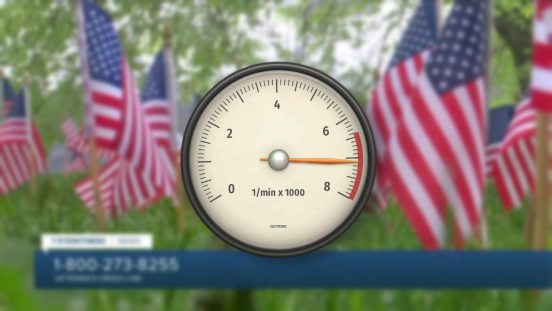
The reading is 7100 rpm
